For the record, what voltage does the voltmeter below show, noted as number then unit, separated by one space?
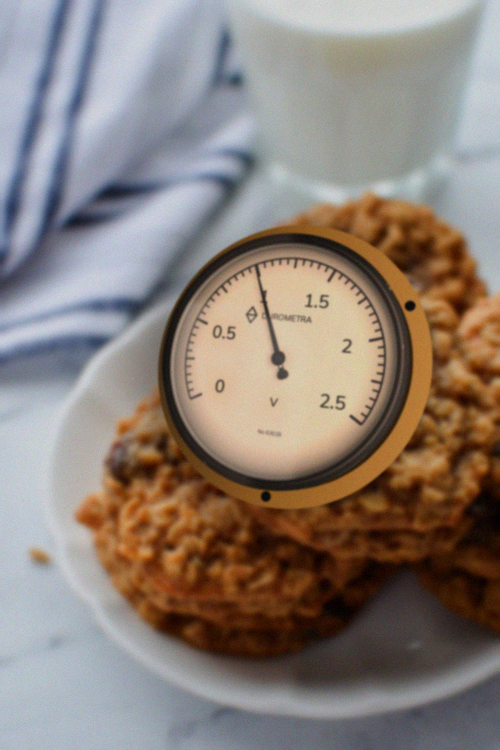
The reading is 1 V
